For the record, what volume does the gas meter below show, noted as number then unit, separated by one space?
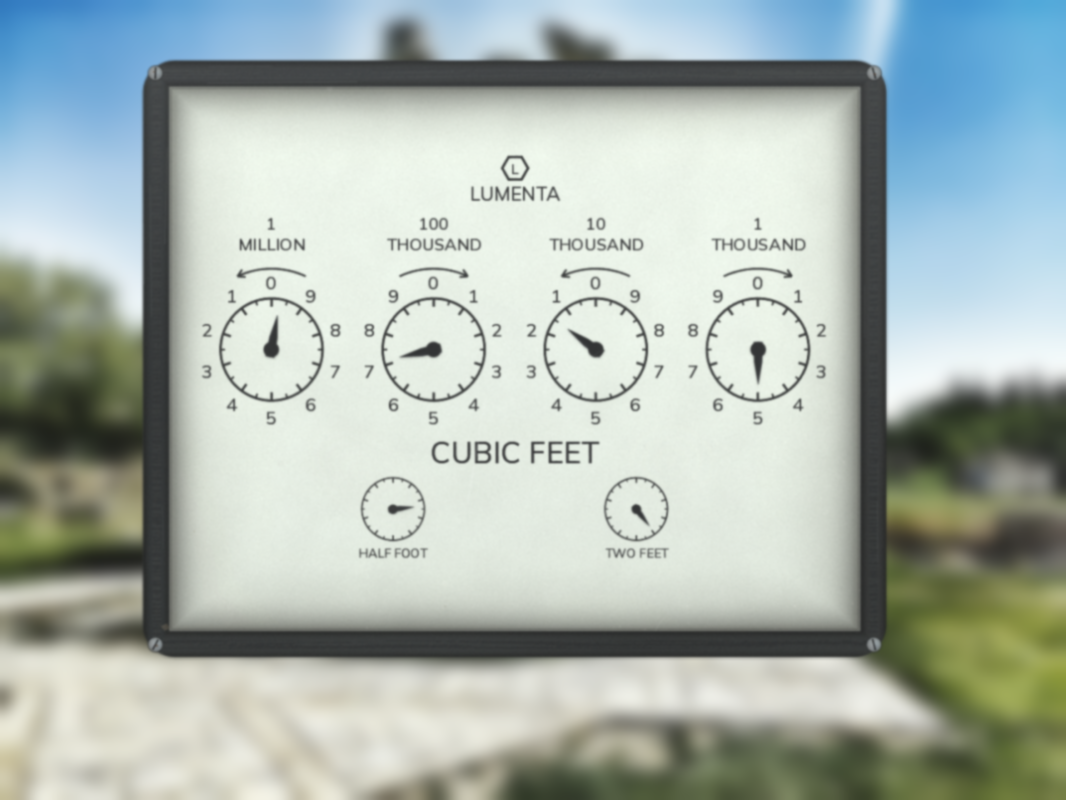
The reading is 971500 ft³
